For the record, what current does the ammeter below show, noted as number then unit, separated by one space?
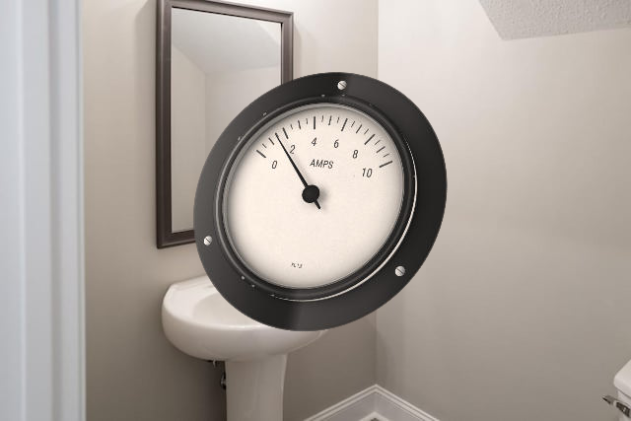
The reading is 1.5 A
